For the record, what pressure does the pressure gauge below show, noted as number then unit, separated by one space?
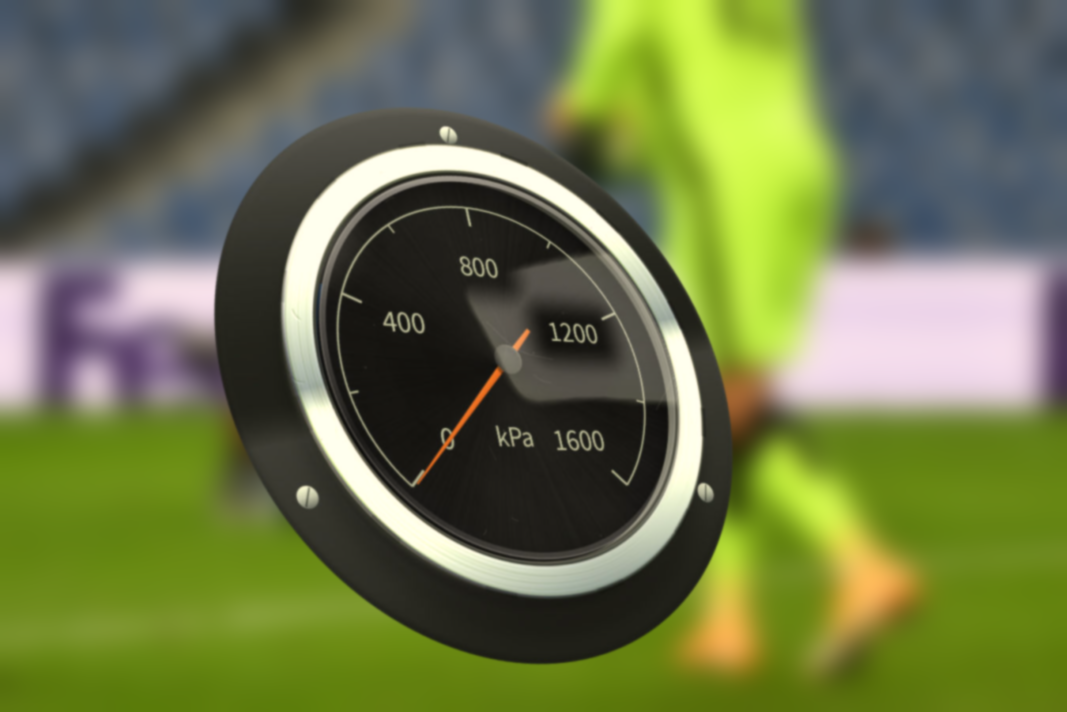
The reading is 0 kPa
